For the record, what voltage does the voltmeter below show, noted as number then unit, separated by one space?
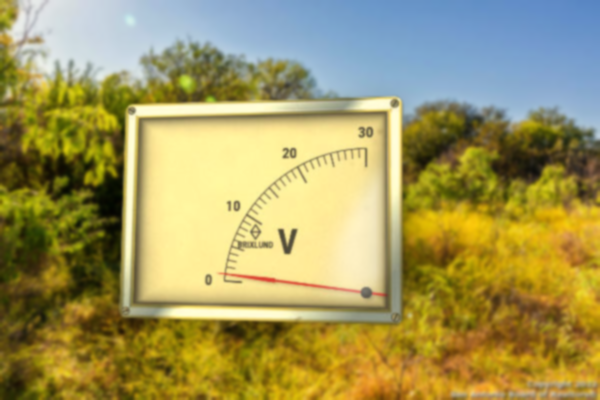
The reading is 1 V
